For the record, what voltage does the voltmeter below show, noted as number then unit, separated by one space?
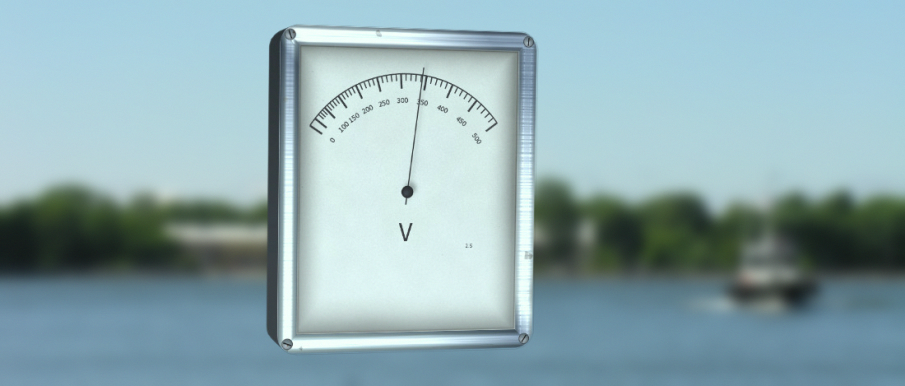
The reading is 340 V
